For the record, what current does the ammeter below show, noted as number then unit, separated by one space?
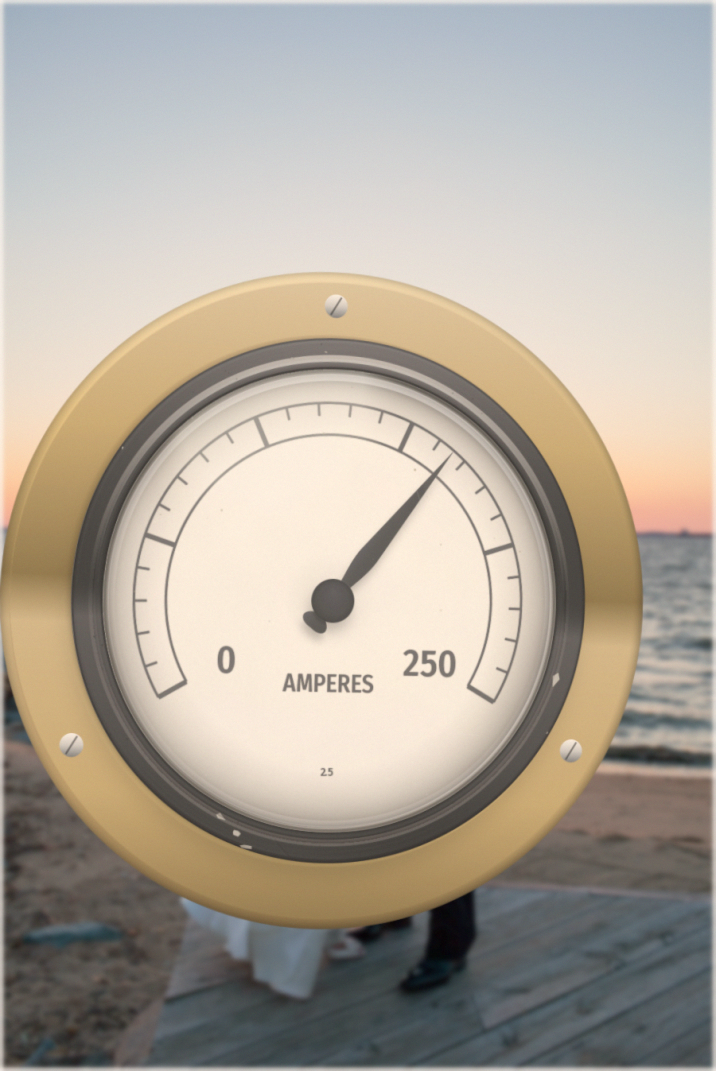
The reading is 165 A
